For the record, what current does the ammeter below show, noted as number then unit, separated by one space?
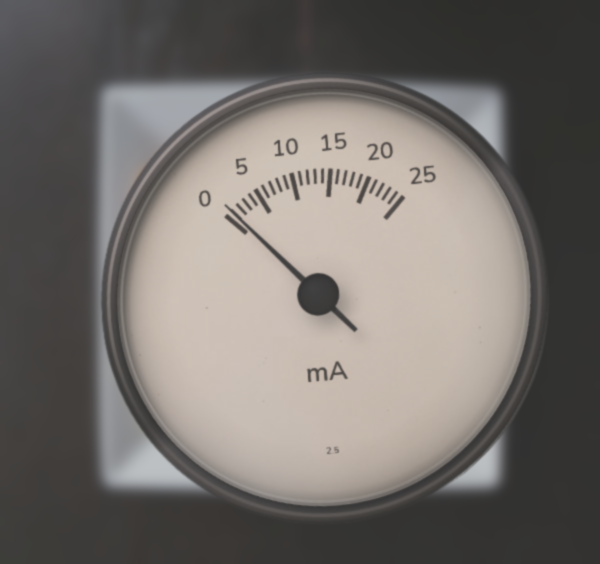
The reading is 1 mA
